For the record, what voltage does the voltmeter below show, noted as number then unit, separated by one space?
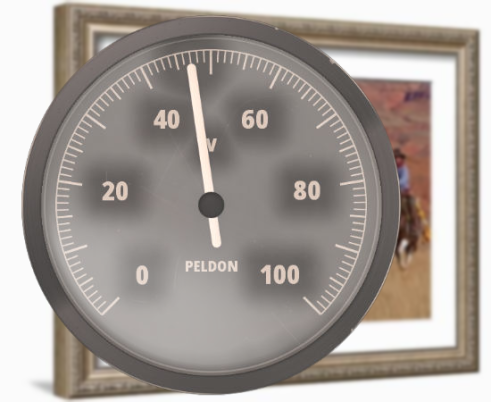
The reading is 47 V
